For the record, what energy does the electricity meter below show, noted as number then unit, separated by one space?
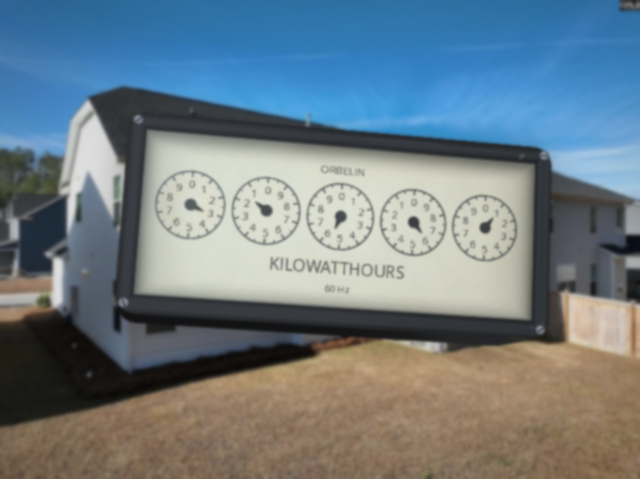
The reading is 31561 kWh
